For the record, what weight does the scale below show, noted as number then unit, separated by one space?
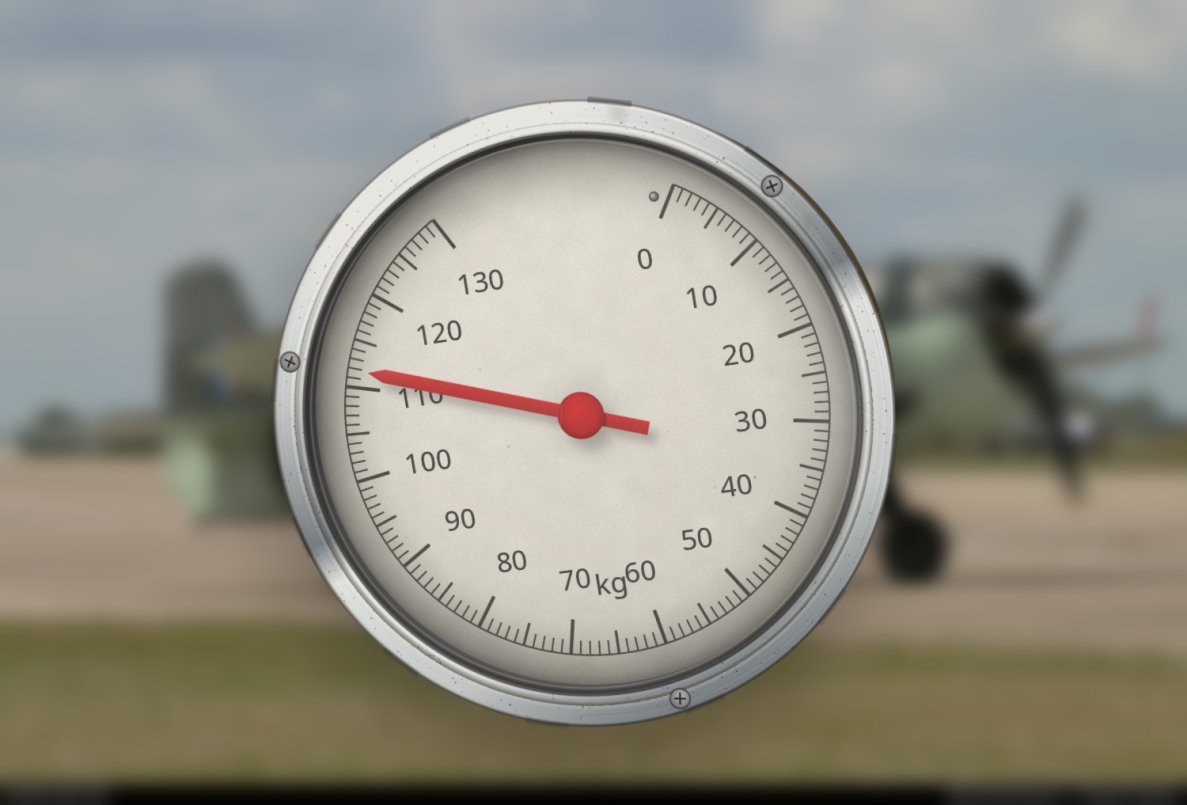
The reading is 112 kg
